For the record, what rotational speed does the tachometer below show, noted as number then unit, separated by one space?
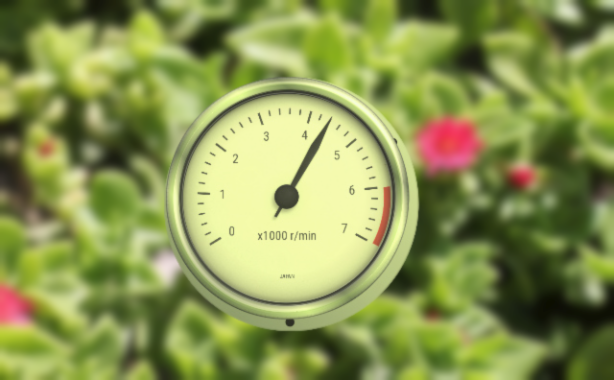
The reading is 4400 rpm
